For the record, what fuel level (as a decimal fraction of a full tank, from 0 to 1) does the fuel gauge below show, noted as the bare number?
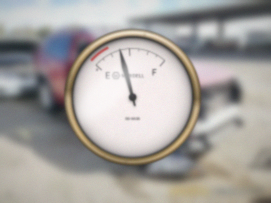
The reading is 0.375
